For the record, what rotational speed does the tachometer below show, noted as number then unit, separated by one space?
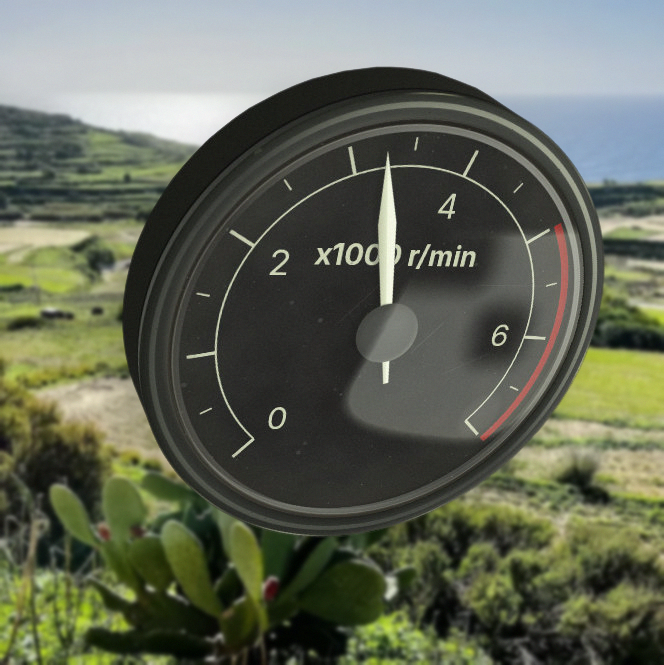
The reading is 3250 rpm
